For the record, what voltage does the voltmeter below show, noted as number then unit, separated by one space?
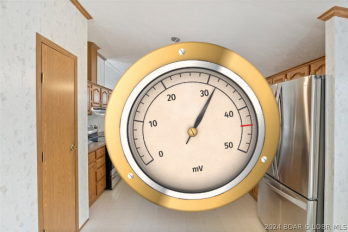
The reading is 32 mV
